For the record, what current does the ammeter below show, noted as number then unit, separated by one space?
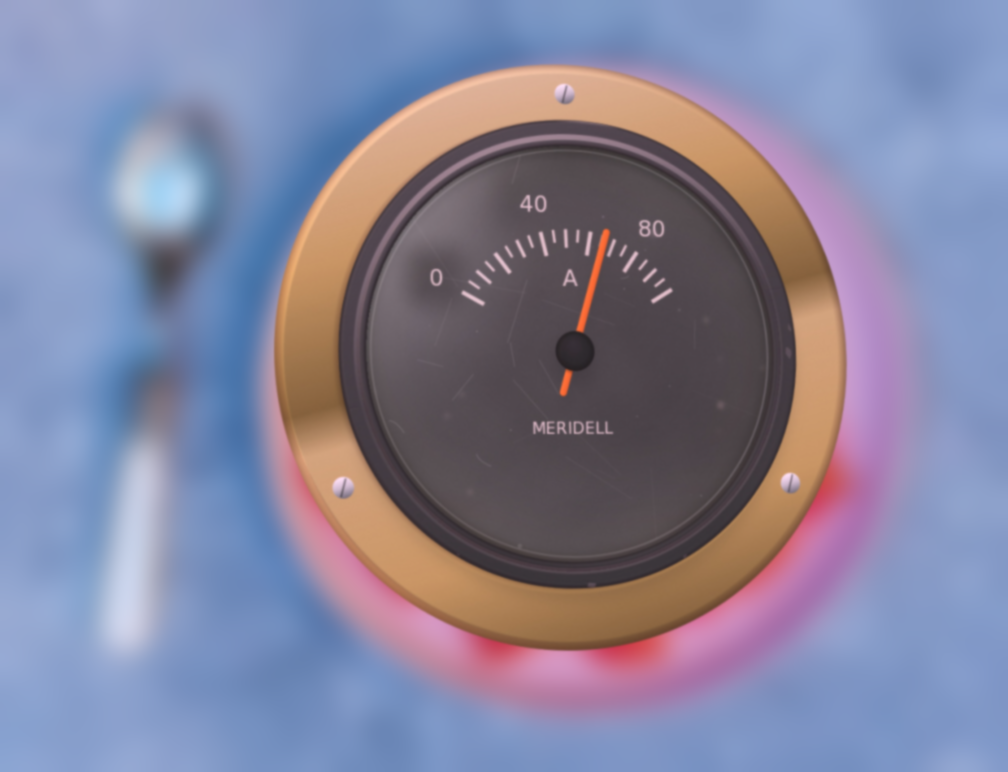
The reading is 65 A
